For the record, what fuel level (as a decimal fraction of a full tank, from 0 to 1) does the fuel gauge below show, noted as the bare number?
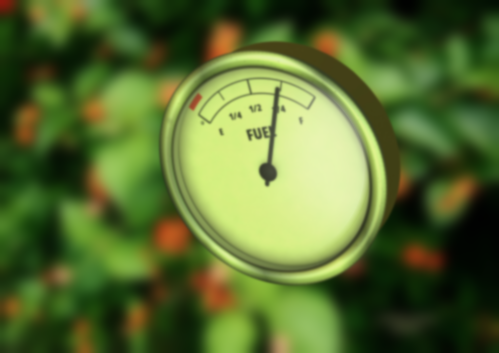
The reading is 0.75
